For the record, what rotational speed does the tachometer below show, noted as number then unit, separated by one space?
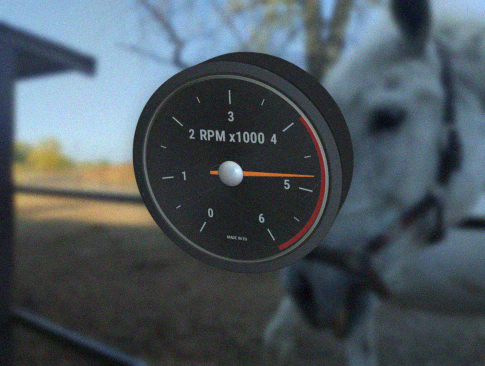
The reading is 4750 rpm
